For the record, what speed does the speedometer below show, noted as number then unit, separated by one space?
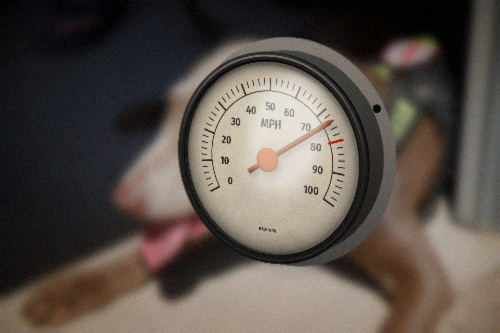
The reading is 74 mph
